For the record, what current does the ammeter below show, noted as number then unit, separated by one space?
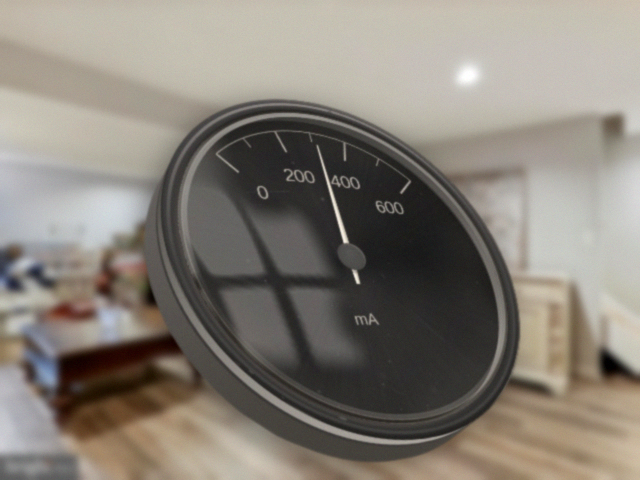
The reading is 300 mA
